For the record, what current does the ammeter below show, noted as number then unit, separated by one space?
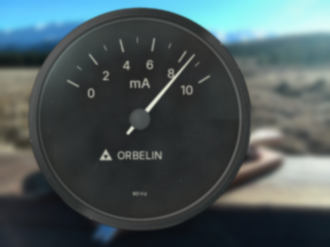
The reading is 8.5 mA
